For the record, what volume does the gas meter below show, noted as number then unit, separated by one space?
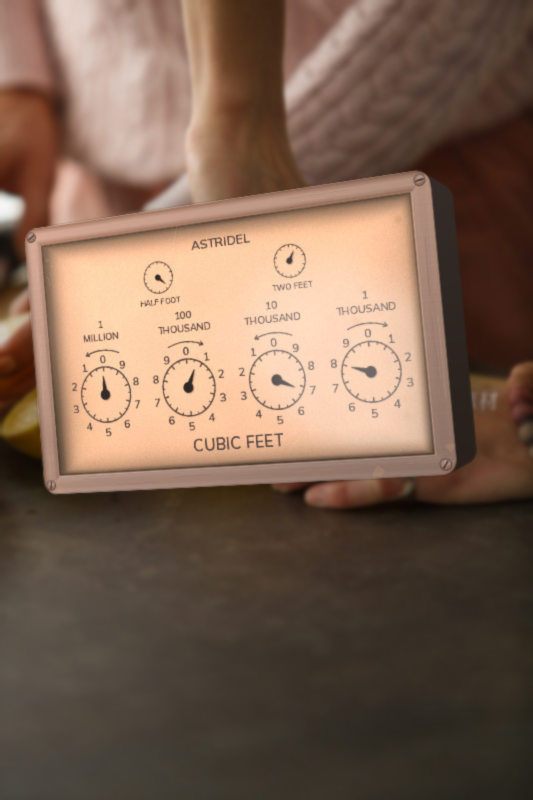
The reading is 6800 ft³
